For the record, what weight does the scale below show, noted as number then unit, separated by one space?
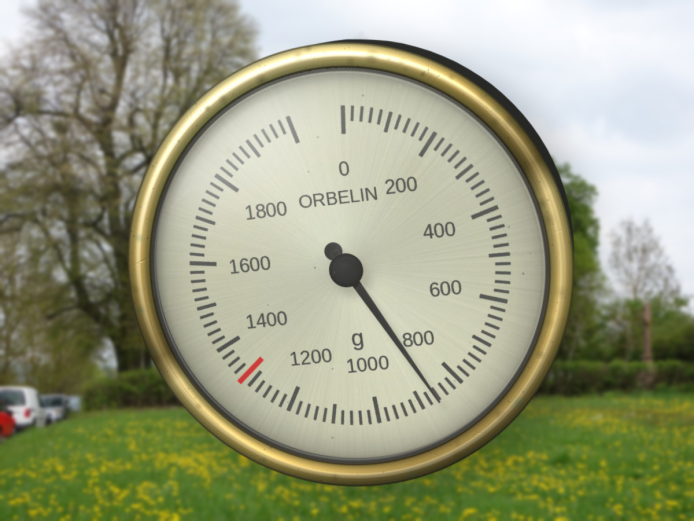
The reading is 860 g
